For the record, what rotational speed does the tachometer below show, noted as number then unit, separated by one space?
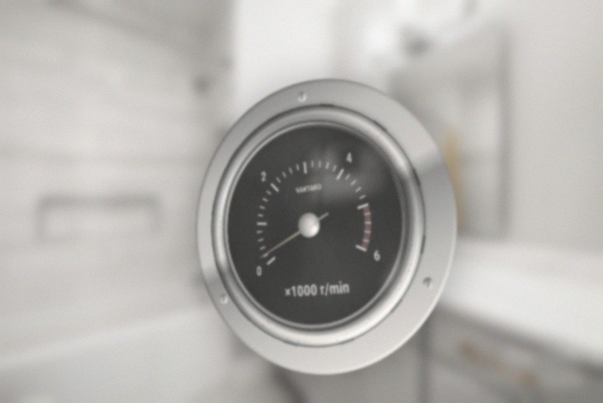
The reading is 200 rpm
